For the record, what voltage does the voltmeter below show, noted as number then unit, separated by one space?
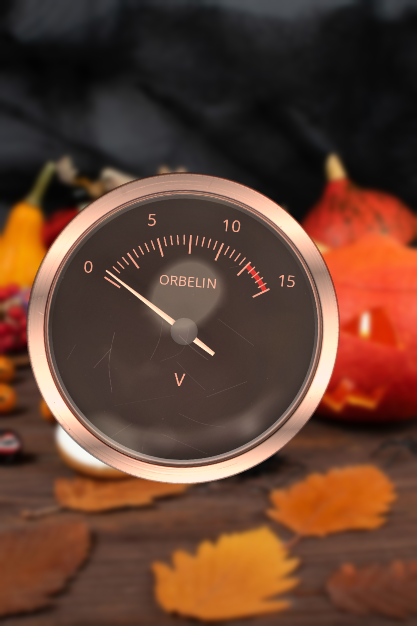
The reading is 0.5 V
